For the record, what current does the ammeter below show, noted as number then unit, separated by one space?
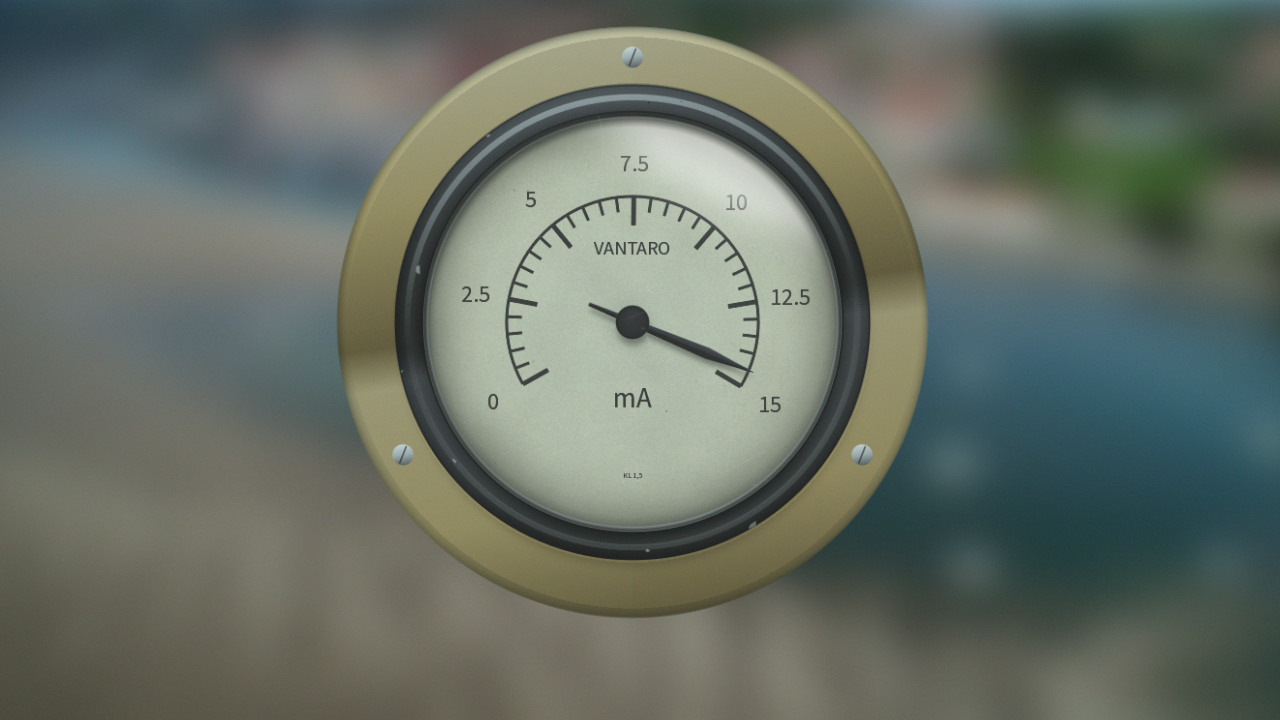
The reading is 14.5 mA
